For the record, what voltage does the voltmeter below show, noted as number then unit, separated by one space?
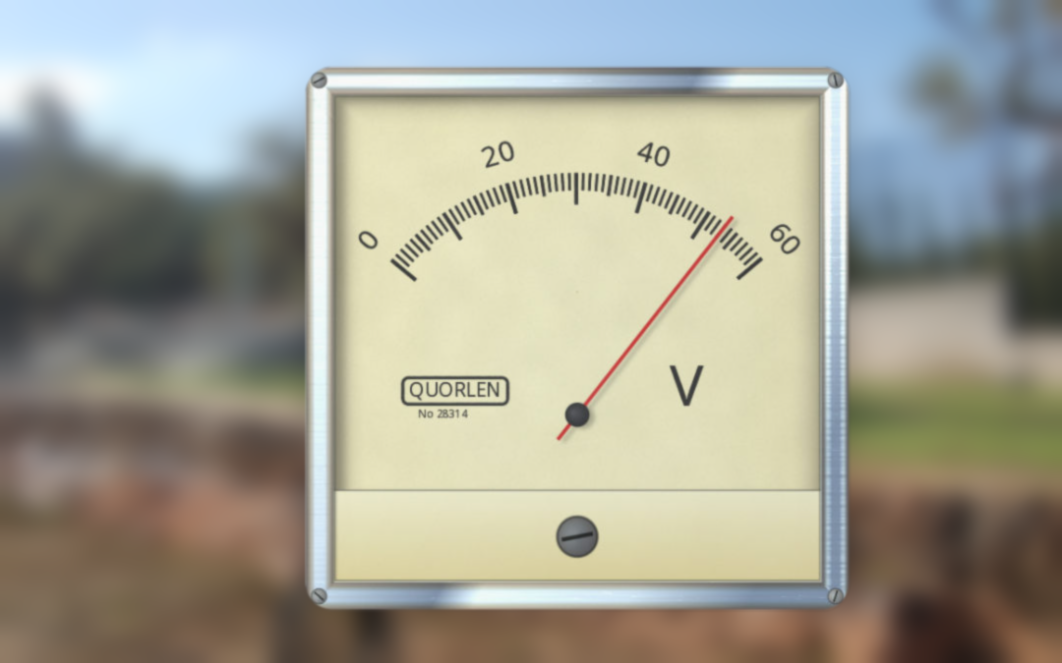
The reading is 53 V
